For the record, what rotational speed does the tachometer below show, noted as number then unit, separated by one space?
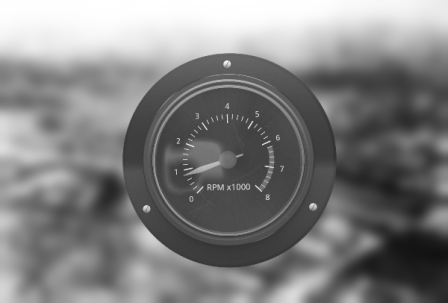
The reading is 800 rpm
